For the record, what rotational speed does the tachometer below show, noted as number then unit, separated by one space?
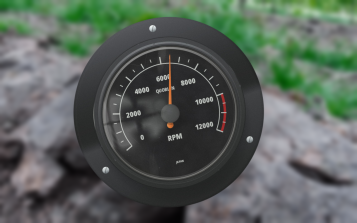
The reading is 6500 rpm
